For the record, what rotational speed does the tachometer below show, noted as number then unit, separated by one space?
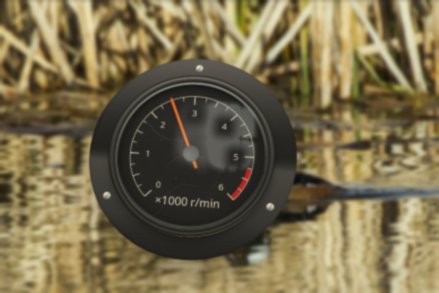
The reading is 2500 rpm
